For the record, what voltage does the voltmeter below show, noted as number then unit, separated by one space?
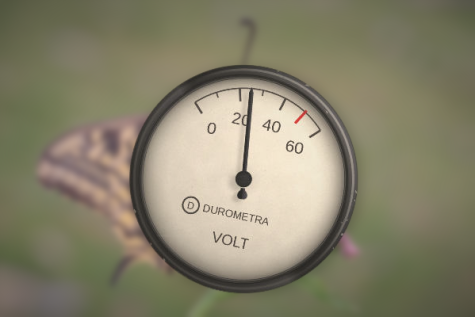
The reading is 25 V
